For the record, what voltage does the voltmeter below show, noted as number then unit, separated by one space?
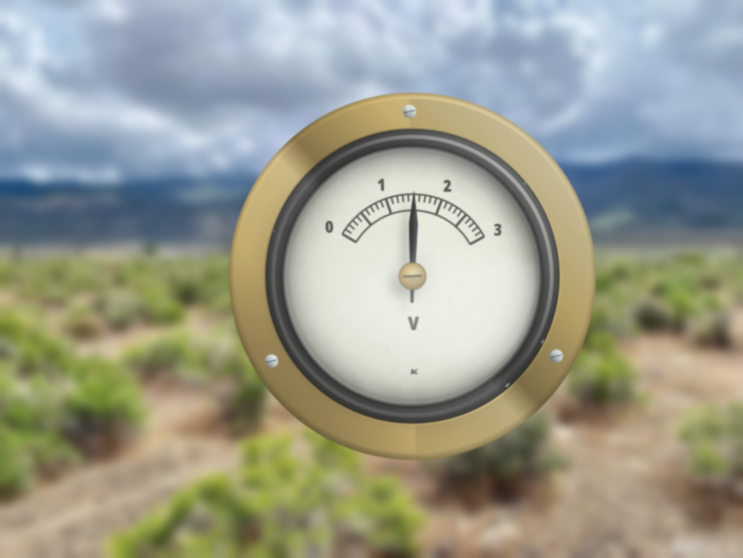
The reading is 1.5 V
